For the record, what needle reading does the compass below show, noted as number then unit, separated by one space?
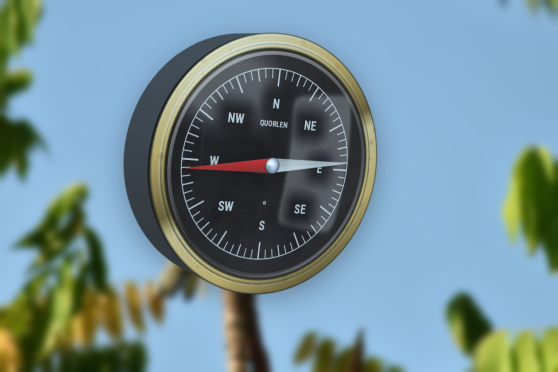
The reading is 265 °
